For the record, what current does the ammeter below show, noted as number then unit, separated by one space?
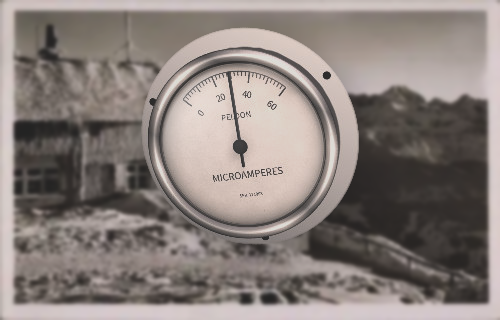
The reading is 30 µA
